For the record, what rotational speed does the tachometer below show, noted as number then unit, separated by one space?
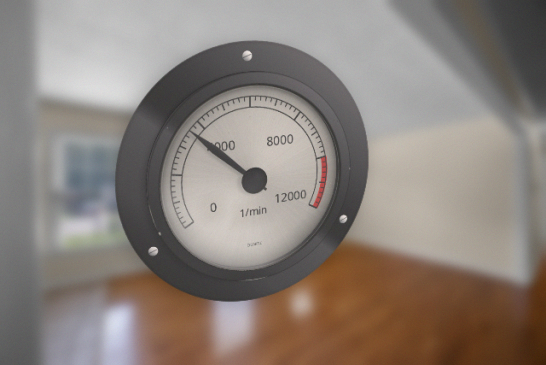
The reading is 3600 rpm
